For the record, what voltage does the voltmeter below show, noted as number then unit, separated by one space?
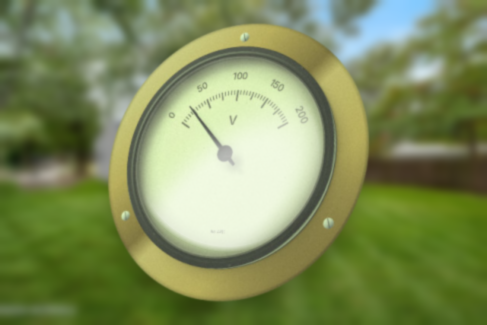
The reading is 25 V
